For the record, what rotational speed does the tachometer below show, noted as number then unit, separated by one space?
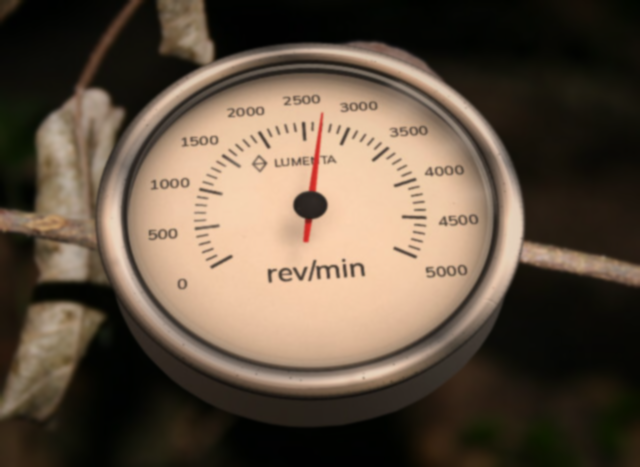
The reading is 2700 rpm
